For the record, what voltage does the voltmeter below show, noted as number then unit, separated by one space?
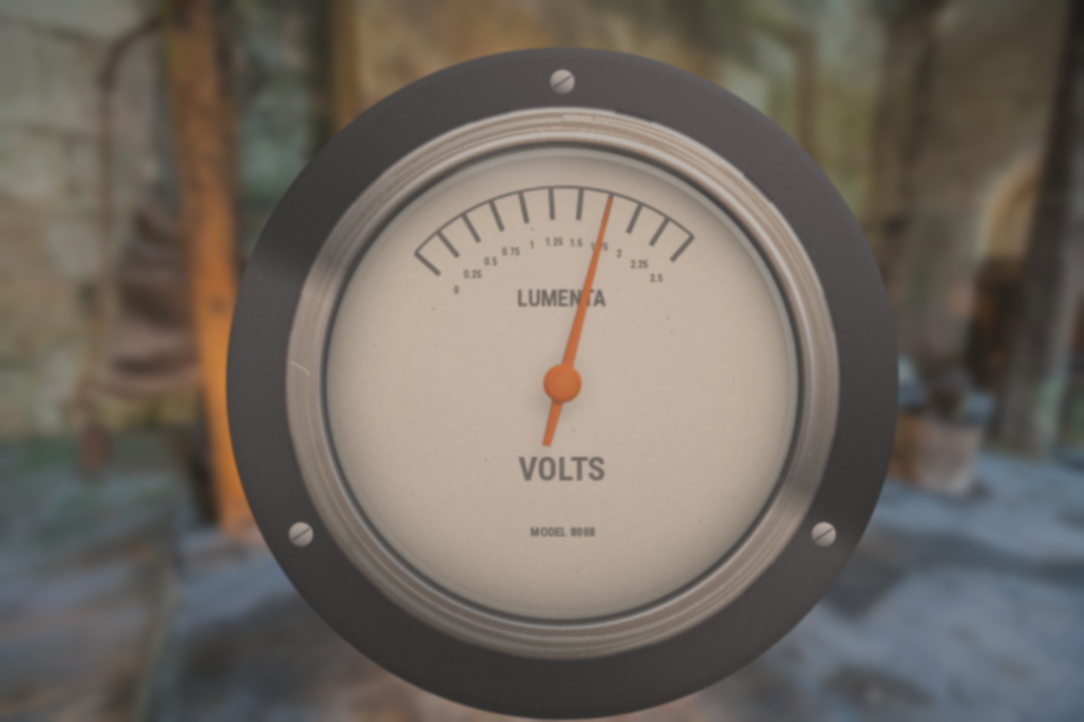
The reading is 1.75 V
